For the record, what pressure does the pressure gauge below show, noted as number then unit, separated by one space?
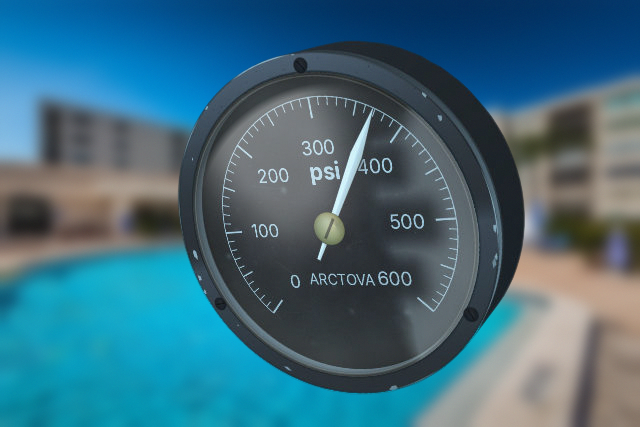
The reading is 370 psi
